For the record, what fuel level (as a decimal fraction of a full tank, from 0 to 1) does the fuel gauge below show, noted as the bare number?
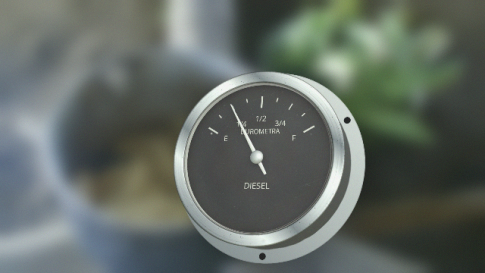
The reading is 0.25
